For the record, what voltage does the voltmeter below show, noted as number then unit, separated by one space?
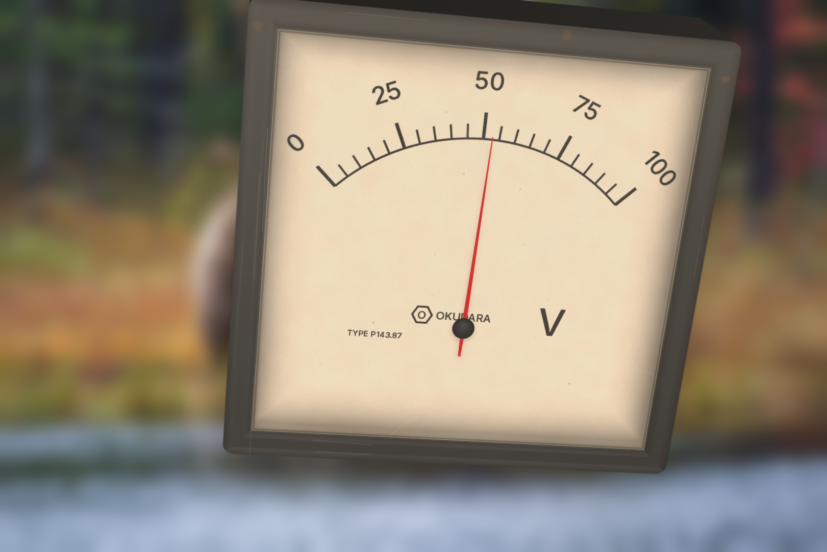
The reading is 52.5 V
